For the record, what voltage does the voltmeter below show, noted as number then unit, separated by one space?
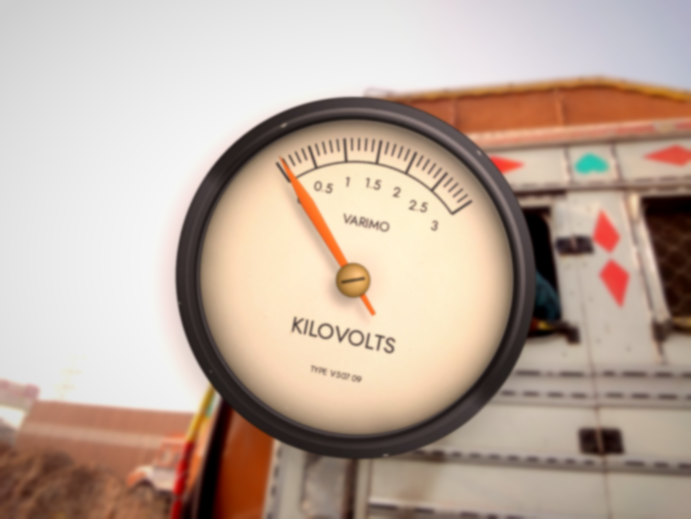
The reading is 0.1 kV
